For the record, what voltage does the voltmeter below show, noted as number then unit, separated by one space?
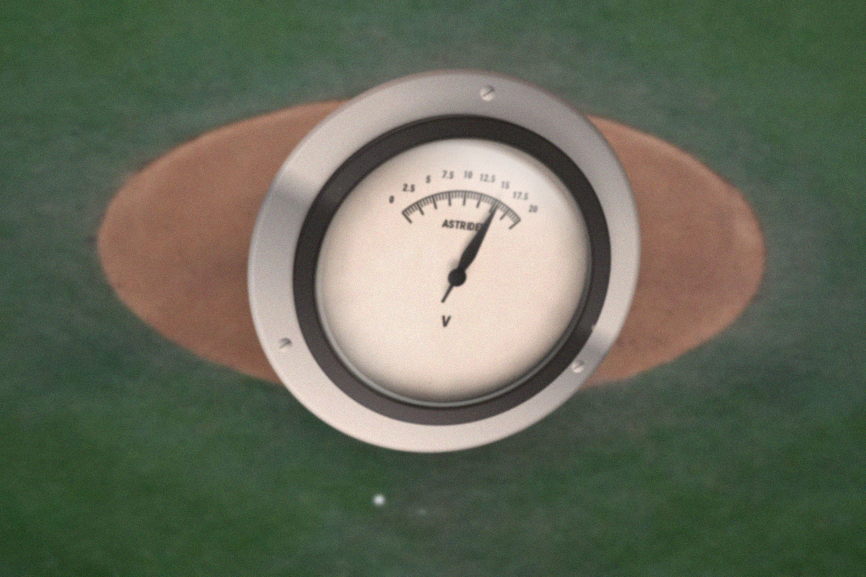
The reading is 15 V
